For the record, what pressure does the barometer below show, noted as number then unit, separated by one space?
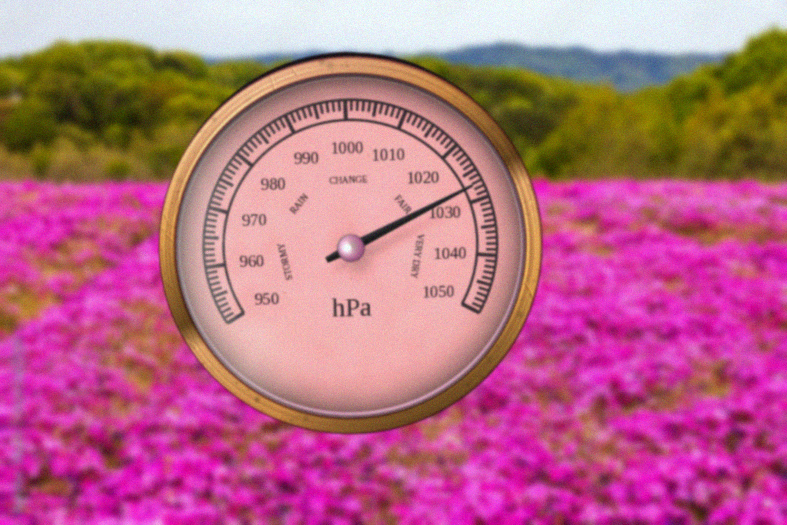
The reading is 1027 hPa
